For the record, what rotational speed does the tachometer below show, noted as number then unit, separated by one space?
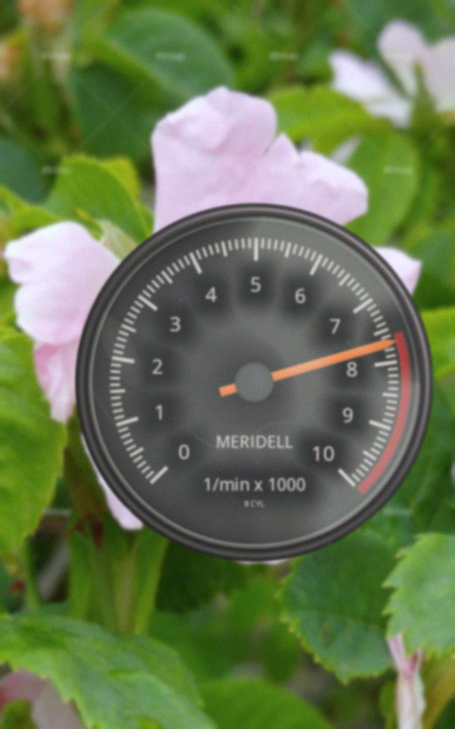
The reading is 7700 rpm
